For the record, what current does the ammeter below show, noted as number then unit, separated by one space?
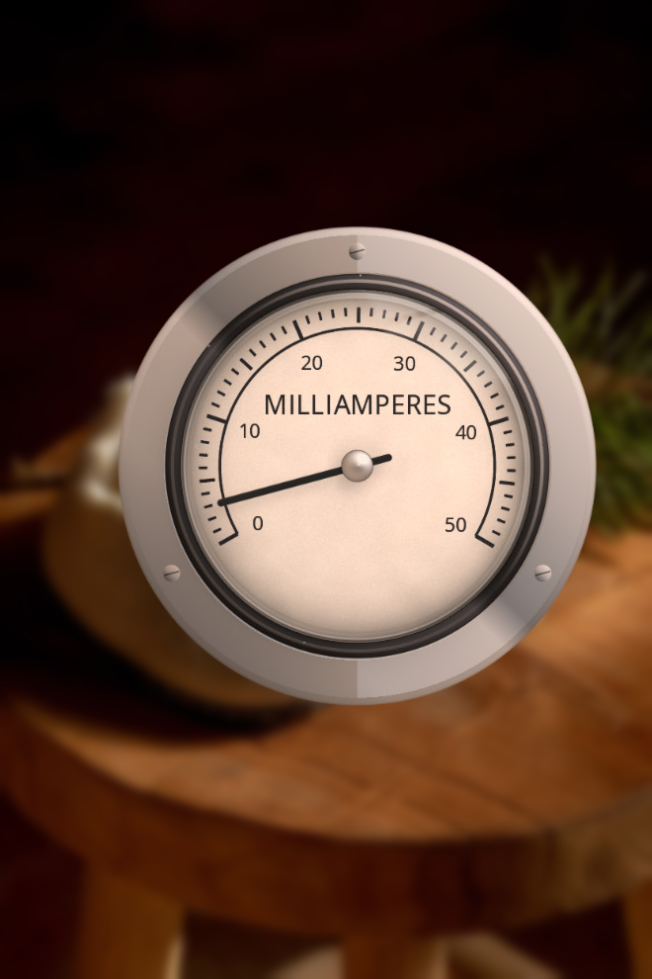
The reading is 3 mA
